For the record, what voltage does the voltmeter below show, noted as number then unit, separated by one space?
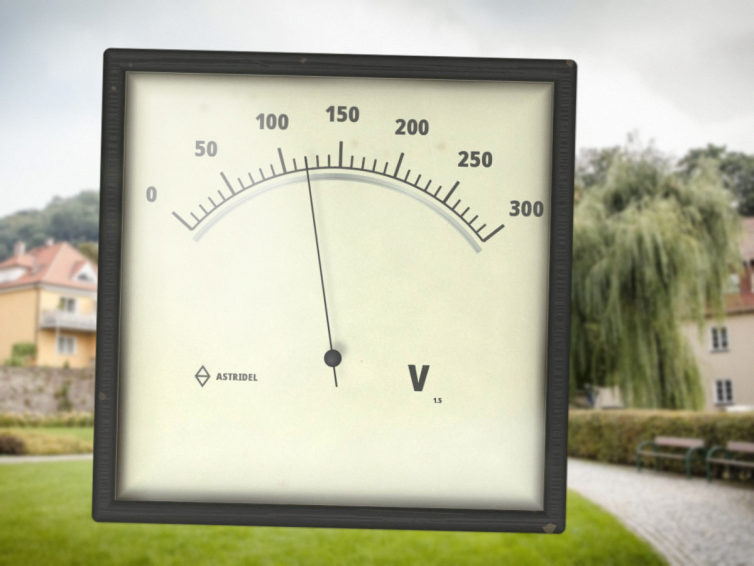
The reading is 120 V
